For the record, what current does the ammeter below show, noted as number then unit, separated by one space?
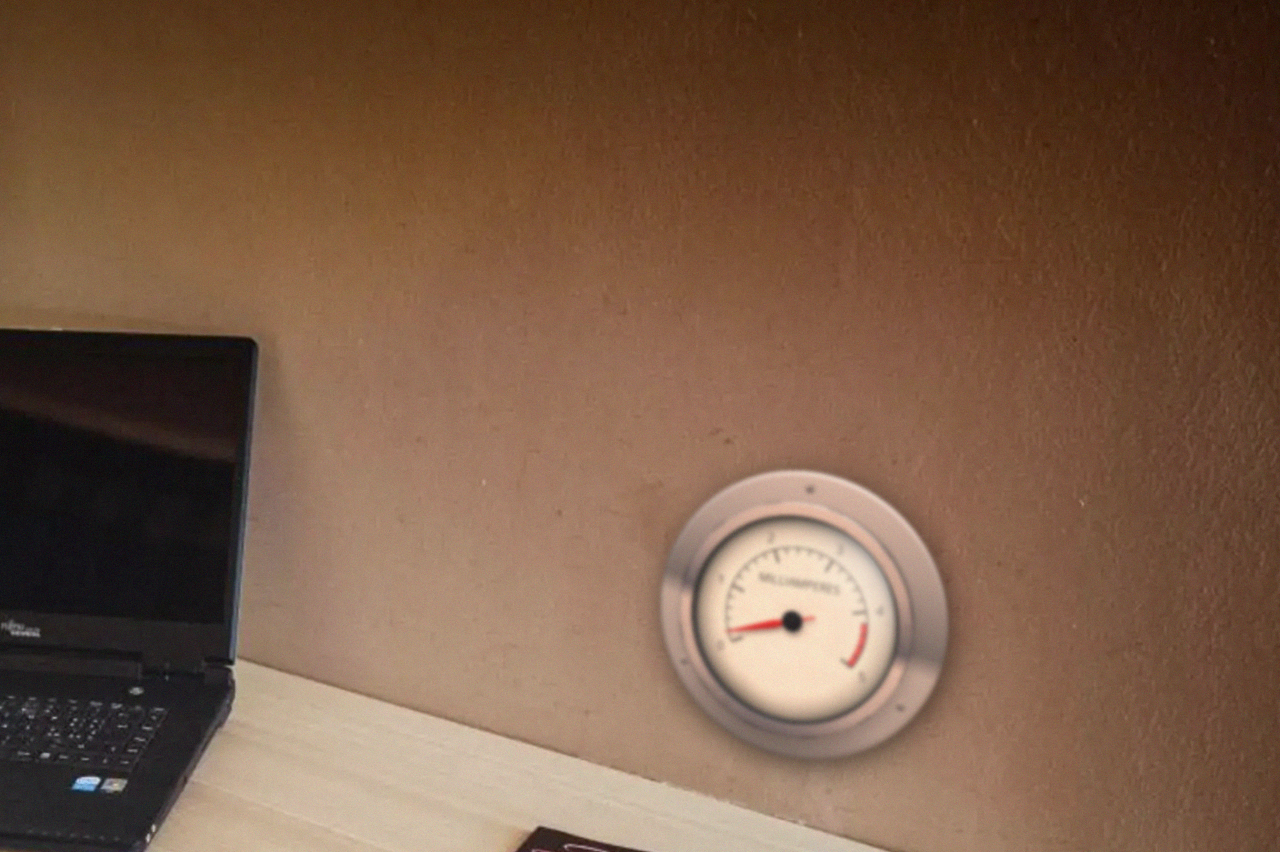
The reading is 0.2 mA
